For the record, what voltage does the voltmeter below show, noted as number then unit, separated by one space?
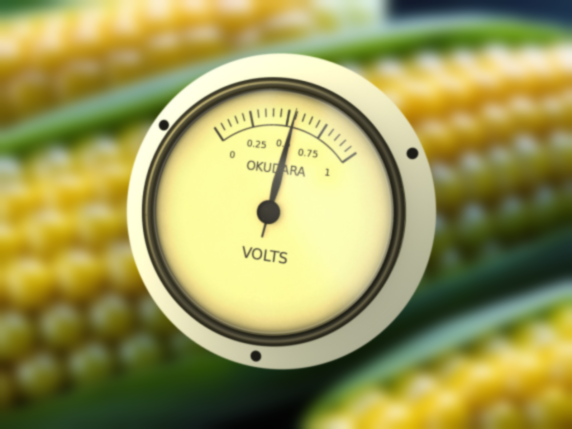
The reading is 0.55 V
